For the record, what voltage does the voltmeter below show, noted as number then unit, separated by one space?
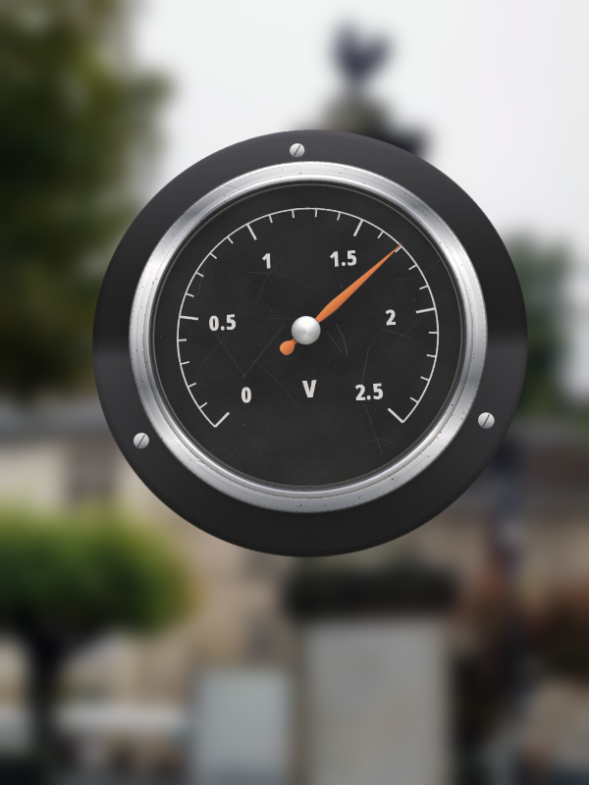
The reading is 1.7 V
